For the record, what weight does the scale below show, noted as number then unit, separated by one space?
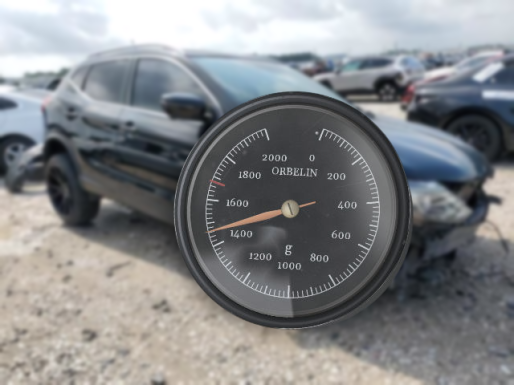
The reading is 1460 g
